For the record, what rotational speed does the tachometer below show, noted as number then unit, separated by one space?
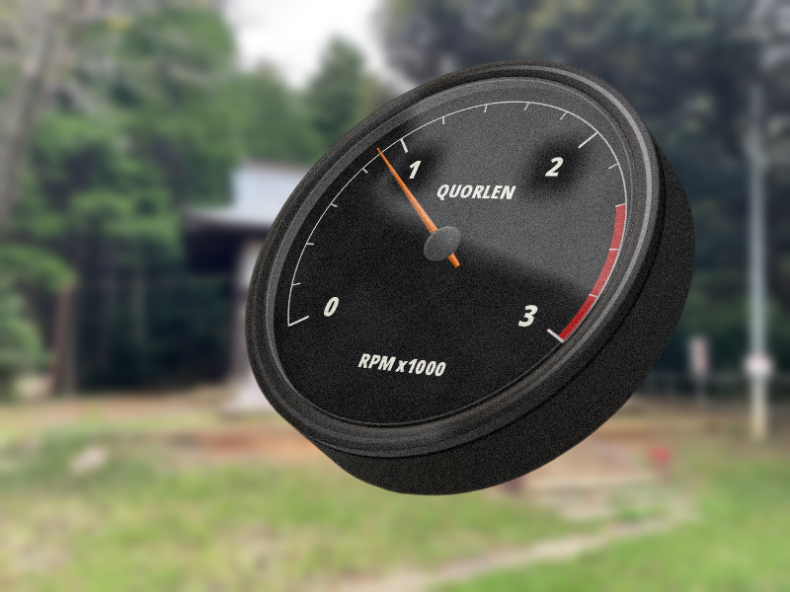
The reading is 900 rpm
